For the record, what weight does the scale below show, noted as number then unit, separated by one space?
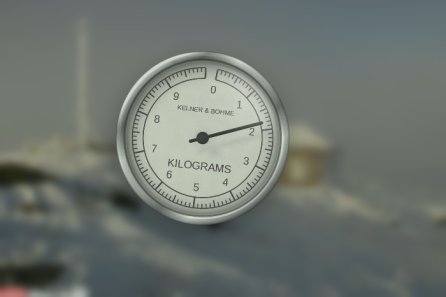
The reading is 1.8 kg
